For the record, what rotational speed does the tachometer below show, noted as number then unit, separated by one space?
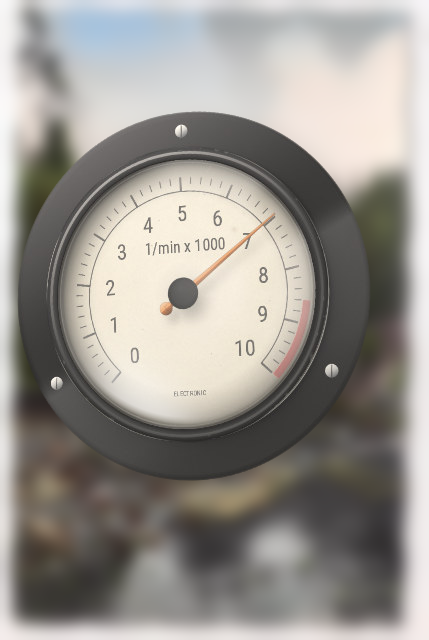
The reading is 7000 rpm
